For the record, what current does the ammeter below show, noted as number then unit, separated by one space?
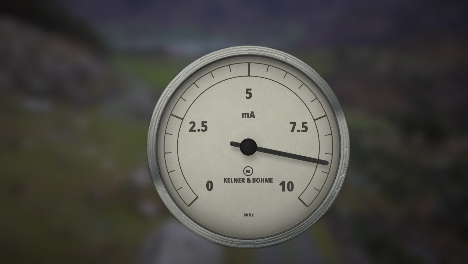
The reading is 8.75 mA
